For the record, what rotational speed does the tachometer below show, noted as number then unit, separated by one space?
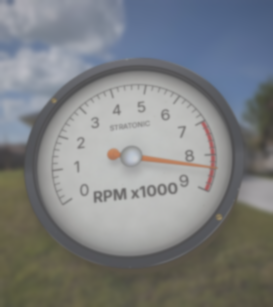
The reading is 8400 rpm
